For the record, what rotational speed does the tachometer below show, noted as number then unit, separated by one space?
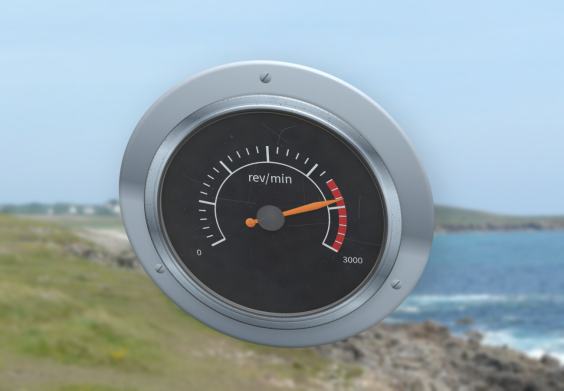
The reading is 2400 rpm
